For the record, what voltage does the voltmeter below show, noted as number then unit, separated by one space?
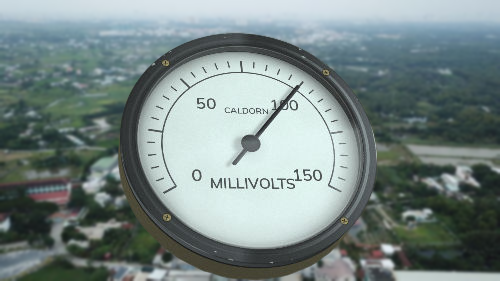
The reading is 100 mV
